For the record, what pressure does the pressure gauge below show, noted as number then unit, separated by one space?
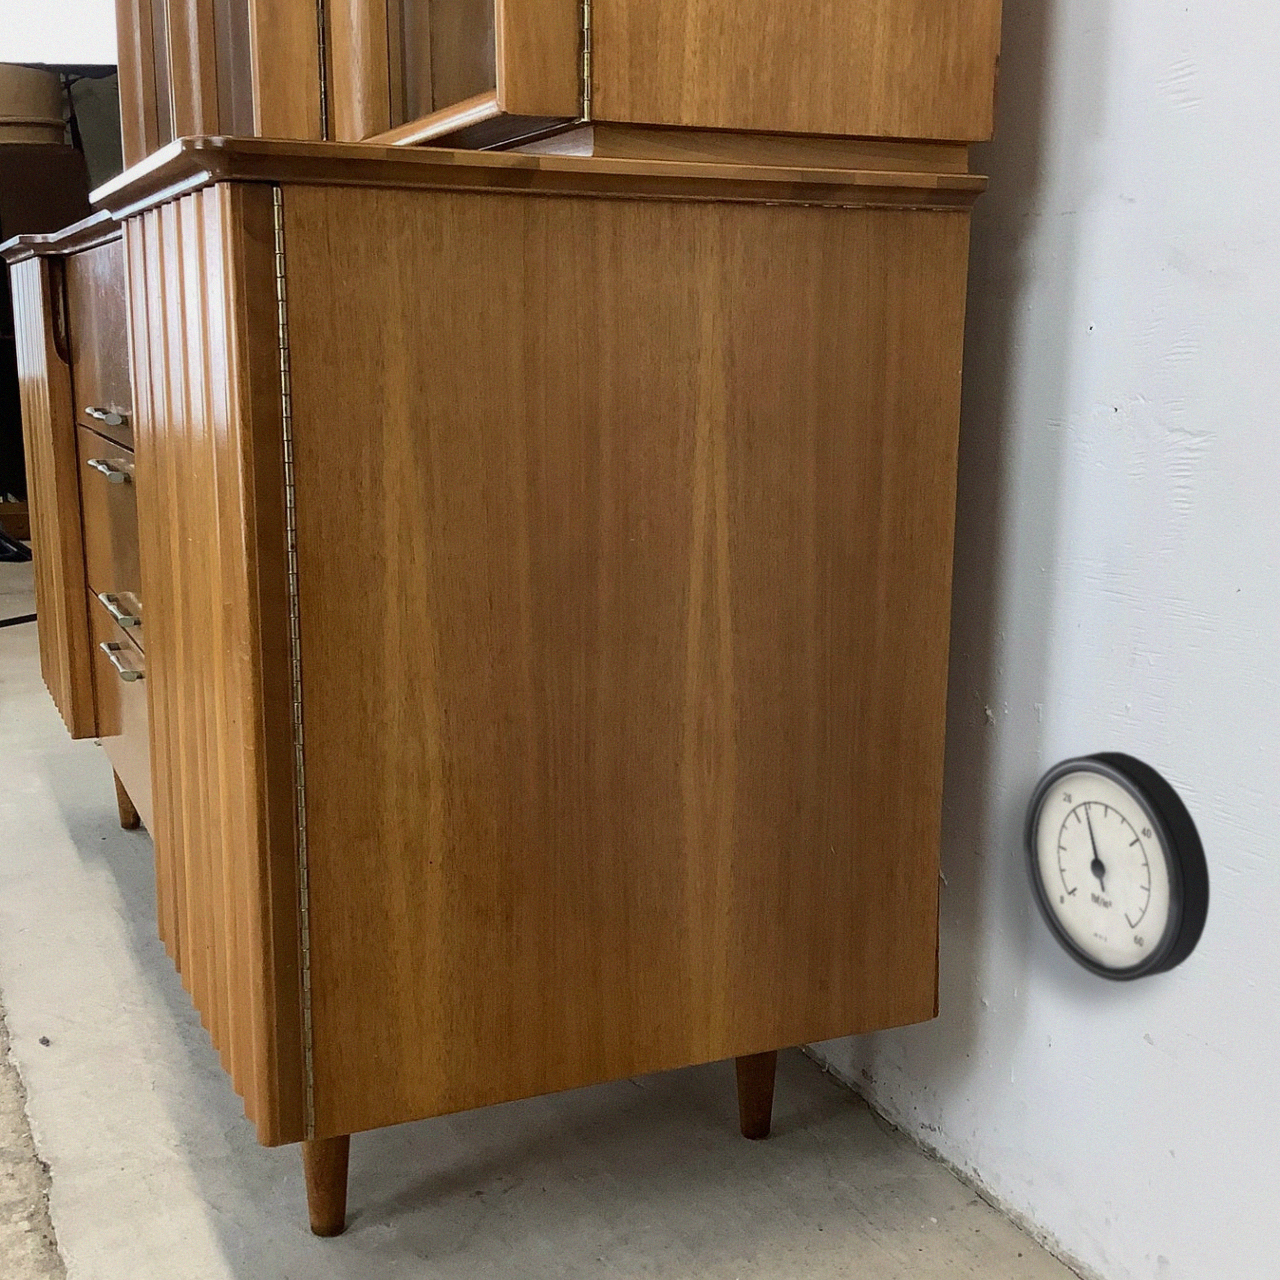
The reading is 25 psi
